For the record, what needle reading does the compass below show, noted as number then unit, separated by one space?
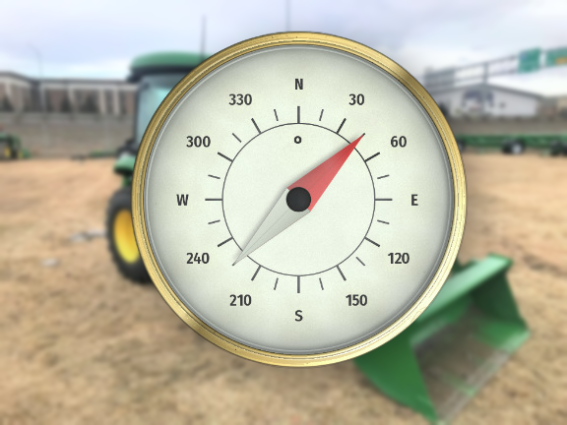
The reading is 45 °
